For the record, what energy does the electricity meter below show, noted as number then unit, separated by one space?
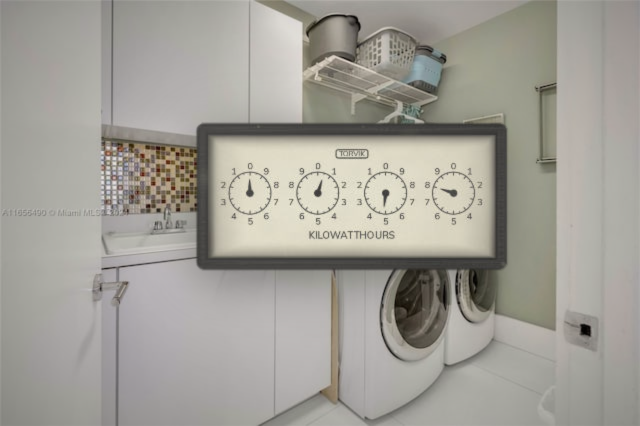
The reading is 48 kWh
